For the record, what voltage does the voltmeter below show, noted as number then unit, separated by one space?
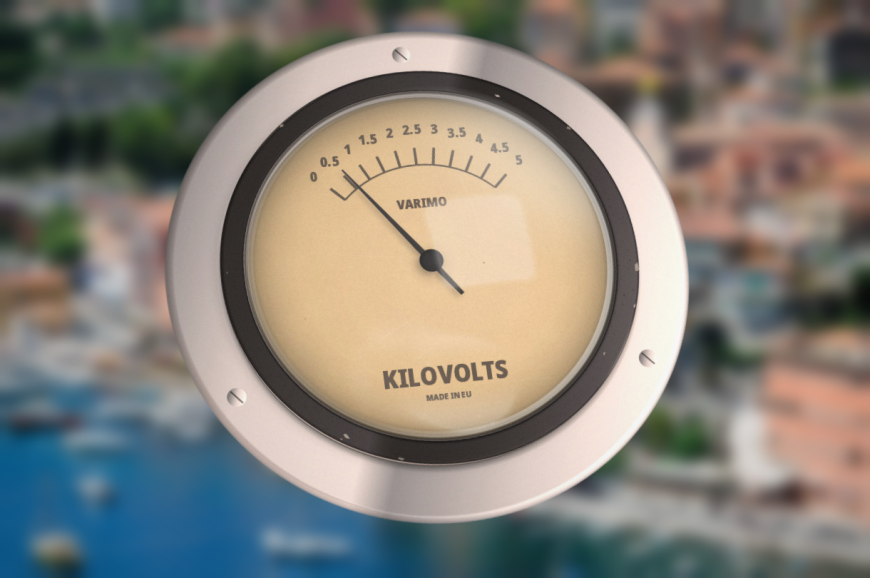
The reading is 0.5 kV
